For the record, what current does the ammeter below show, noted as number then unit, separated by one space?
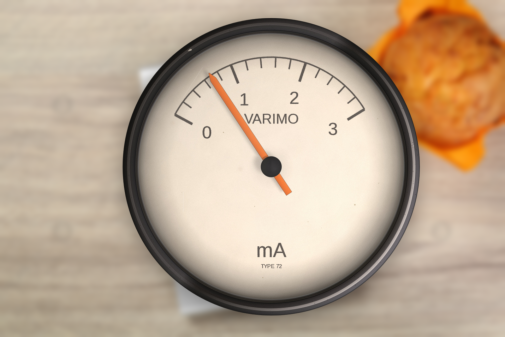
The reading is 0.7 mA
